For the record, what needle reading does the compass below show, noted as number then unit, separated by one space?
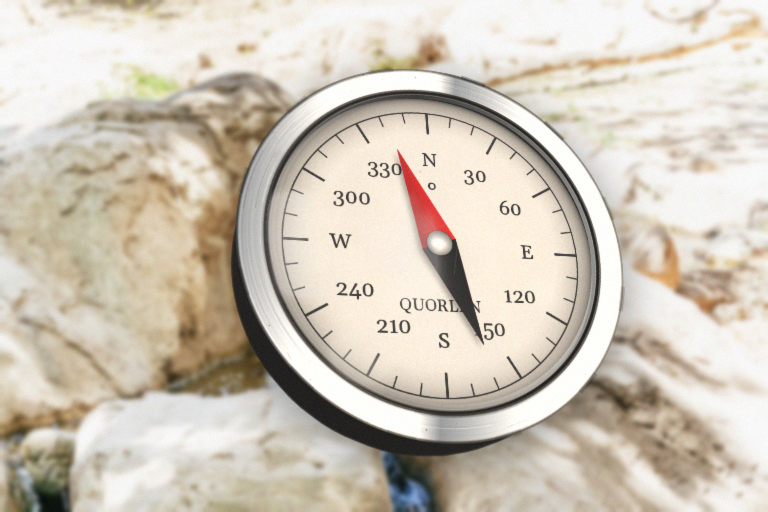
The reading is 340 °
